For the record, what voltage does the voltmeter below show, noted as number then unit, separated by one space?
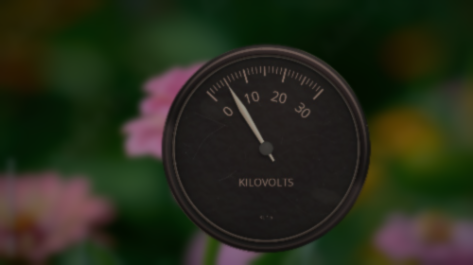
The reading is 5 kV
